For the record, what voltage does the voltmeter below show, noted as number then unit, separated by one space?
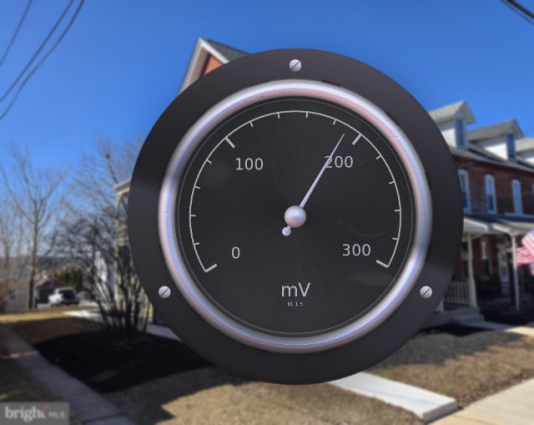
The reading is 190 mV
